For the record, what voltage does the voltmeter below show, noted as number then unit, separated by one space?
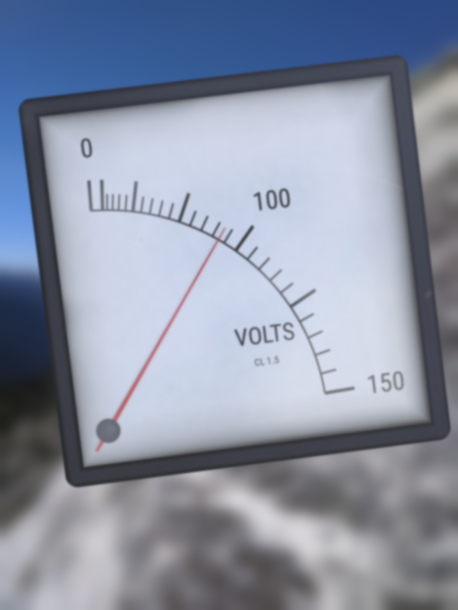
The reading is 92.5 V
